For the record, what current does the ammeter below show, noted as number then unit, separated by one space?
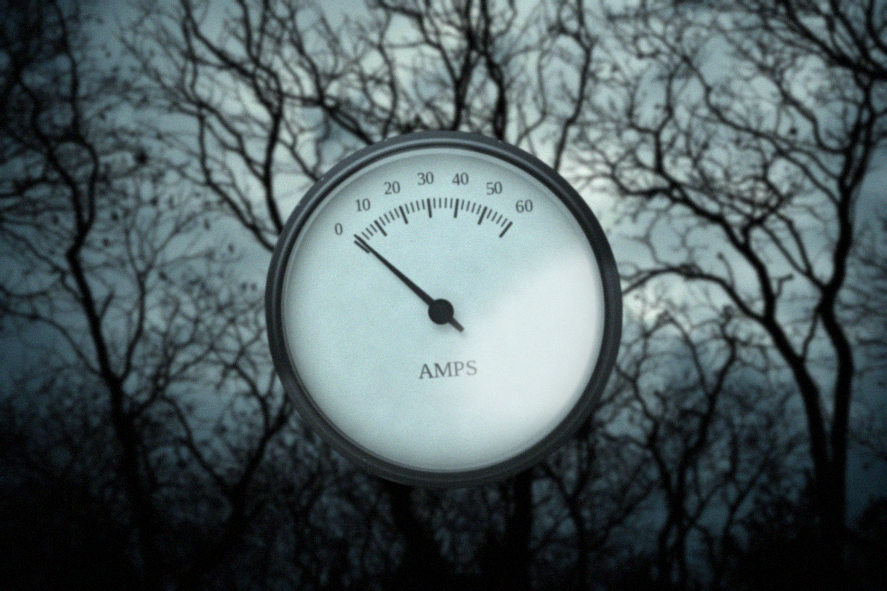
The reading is 2 A
